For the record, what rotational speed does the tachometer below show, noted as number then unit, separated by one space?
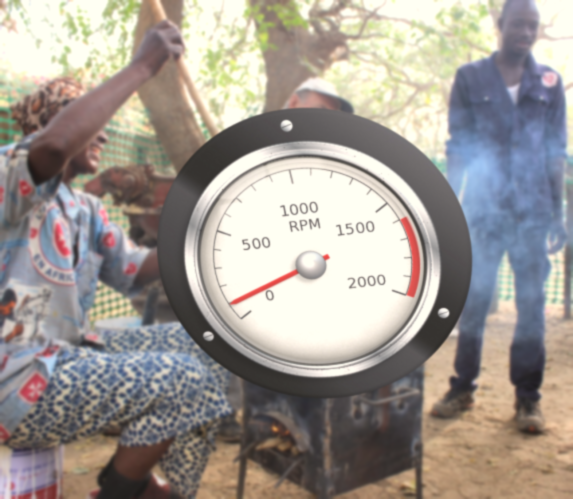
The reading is 100 rpm
